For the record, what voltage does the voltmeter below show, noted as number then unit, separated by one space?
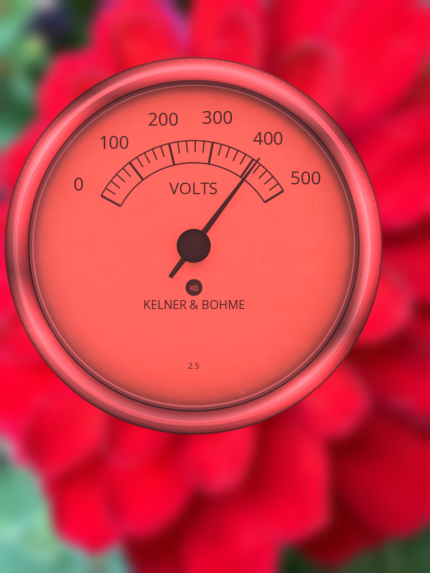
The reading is 410 V
